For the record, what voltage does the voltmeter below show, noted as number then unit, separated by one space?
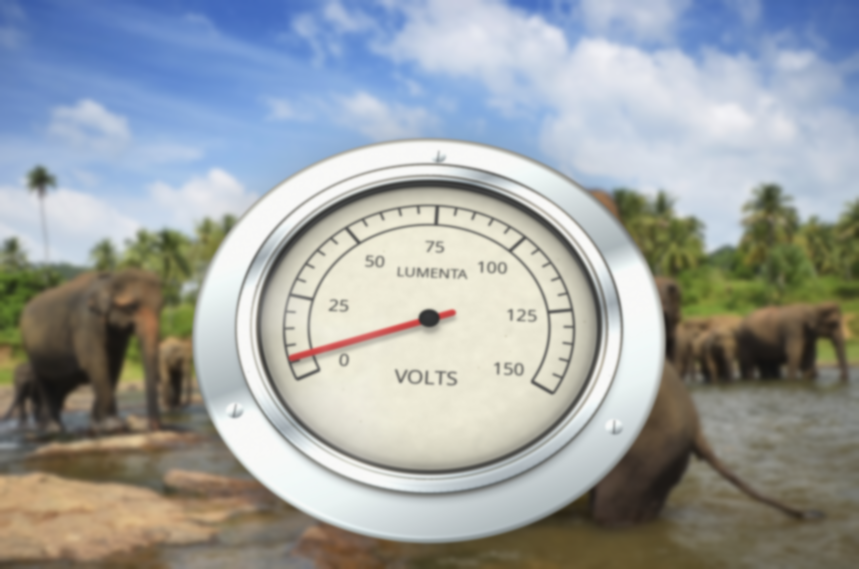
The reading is 5 V
